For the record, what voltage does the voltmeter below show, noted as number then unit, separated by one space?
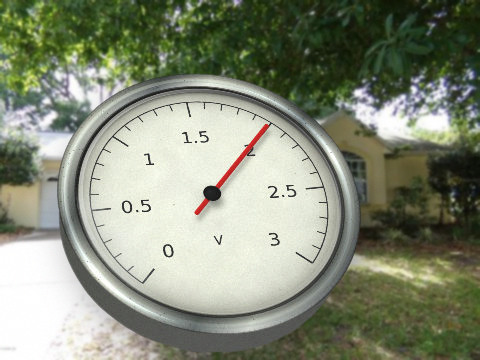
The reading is 2 V
